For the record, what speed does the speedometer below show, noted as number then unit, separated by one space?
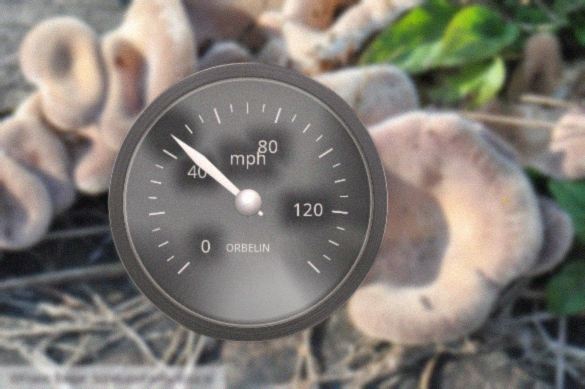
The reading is 45 mph
